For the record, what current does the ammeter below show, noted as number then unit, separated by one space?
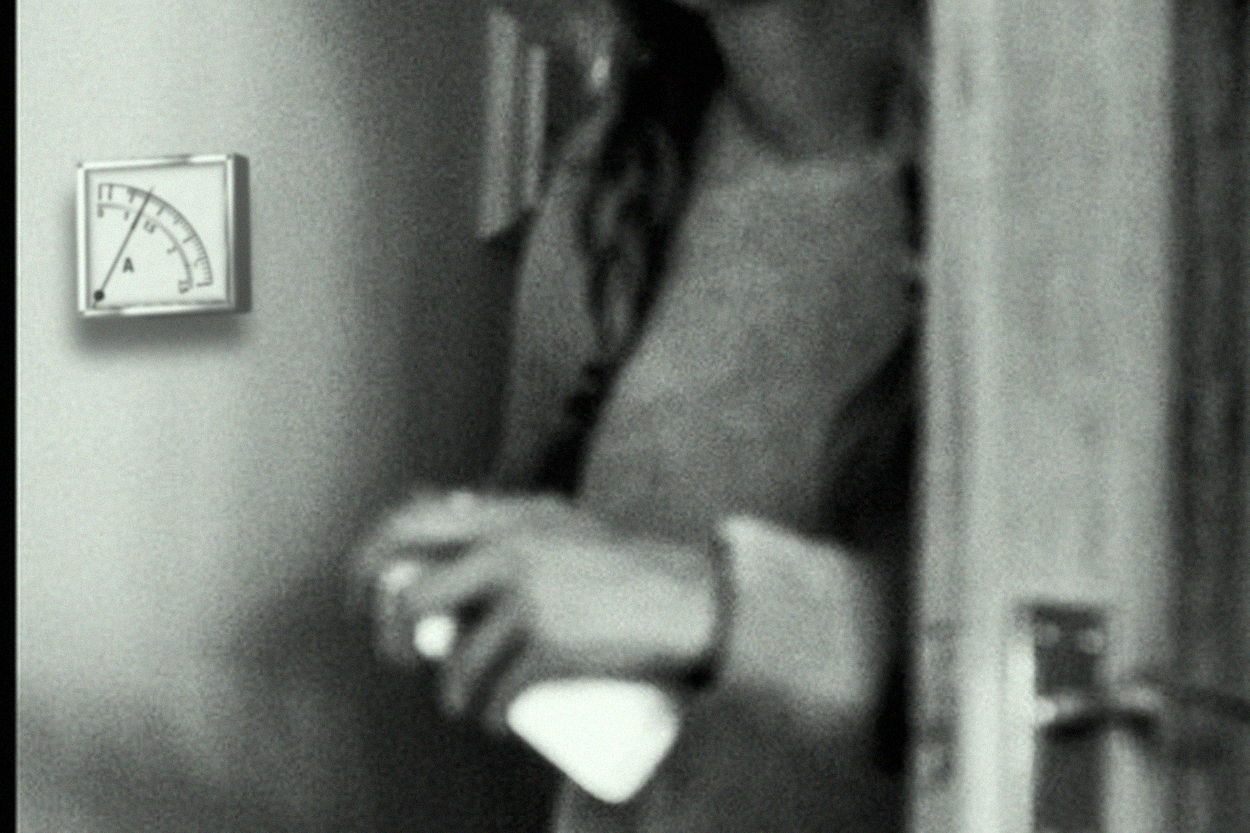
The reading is 1.25 A
